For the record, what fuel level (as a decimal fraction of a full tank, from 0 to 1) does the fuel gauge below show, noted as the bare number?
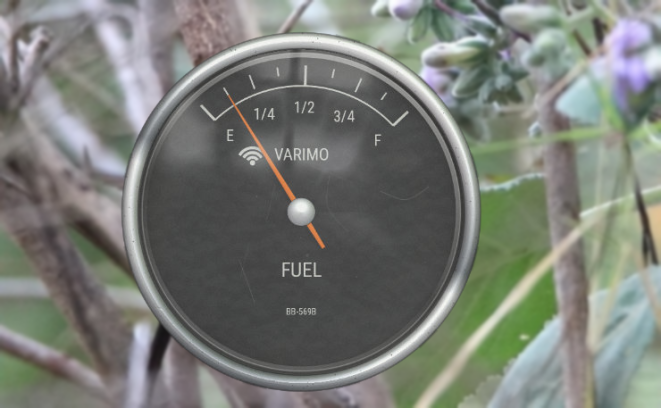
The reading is 0.125
